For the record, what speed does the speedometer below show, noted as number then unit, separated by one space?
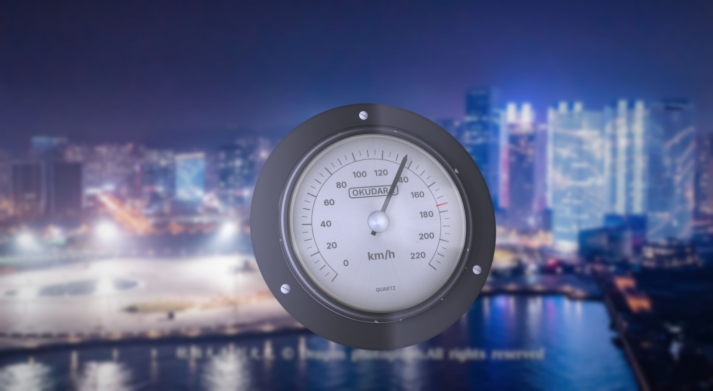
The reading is 135 km/h
